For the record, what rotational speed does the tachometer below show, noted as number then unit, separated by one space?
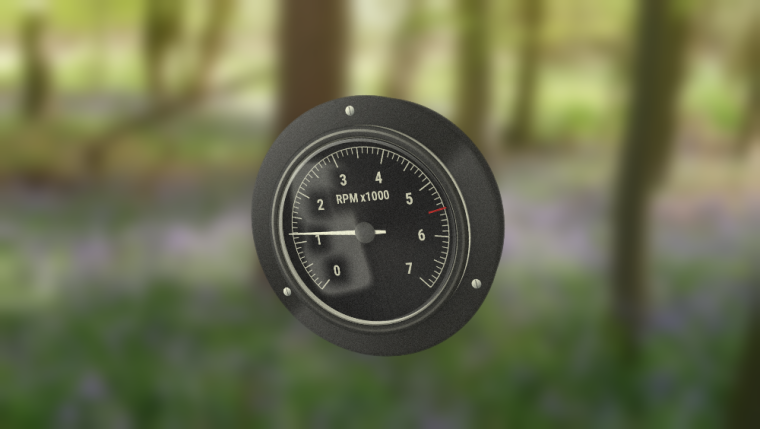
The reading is 1200 rpm
